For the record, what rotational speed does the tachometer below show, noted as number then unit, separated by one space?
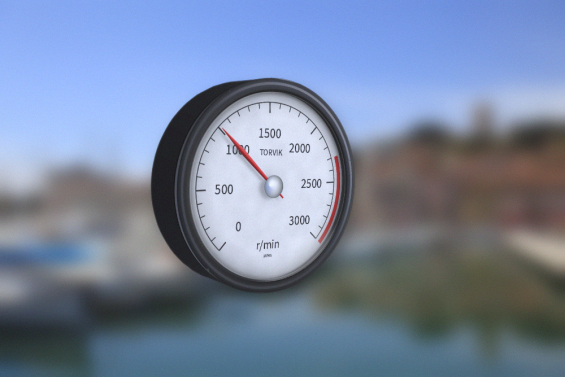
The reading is 1000 rpm
